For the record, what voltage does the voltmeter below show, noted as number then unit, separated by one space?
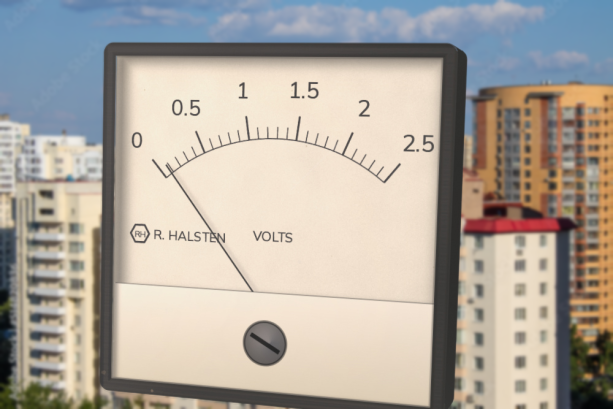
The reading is 0.1 V
